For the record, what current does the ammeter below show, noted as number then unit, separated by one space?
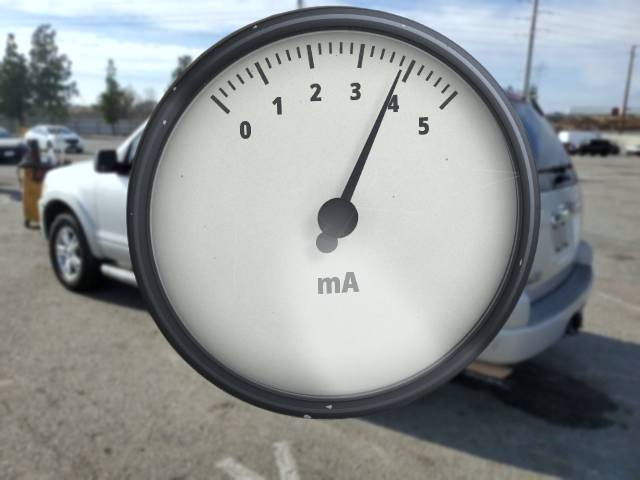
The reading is 3.8 mA
